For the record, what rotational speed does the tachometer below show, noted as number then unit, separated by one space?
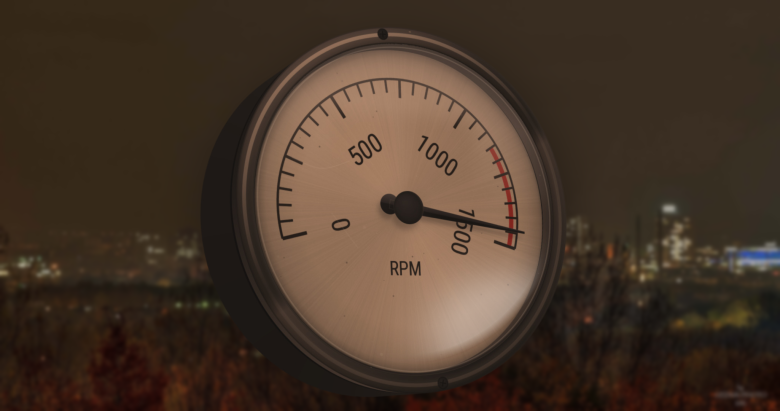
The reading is 1450 rpm
